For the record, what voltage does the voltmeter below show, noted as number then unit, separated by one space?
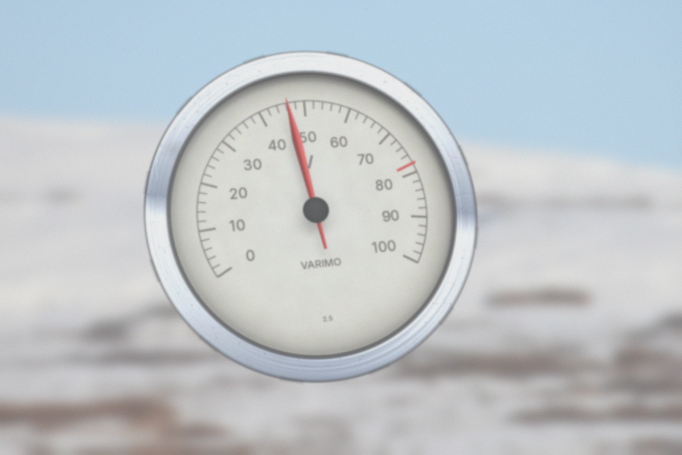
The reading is 46 V
